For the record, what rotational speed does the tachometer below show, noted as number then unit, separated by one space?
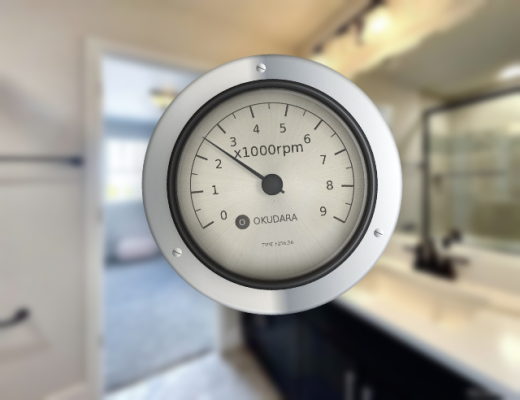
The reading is 2500 rpm
